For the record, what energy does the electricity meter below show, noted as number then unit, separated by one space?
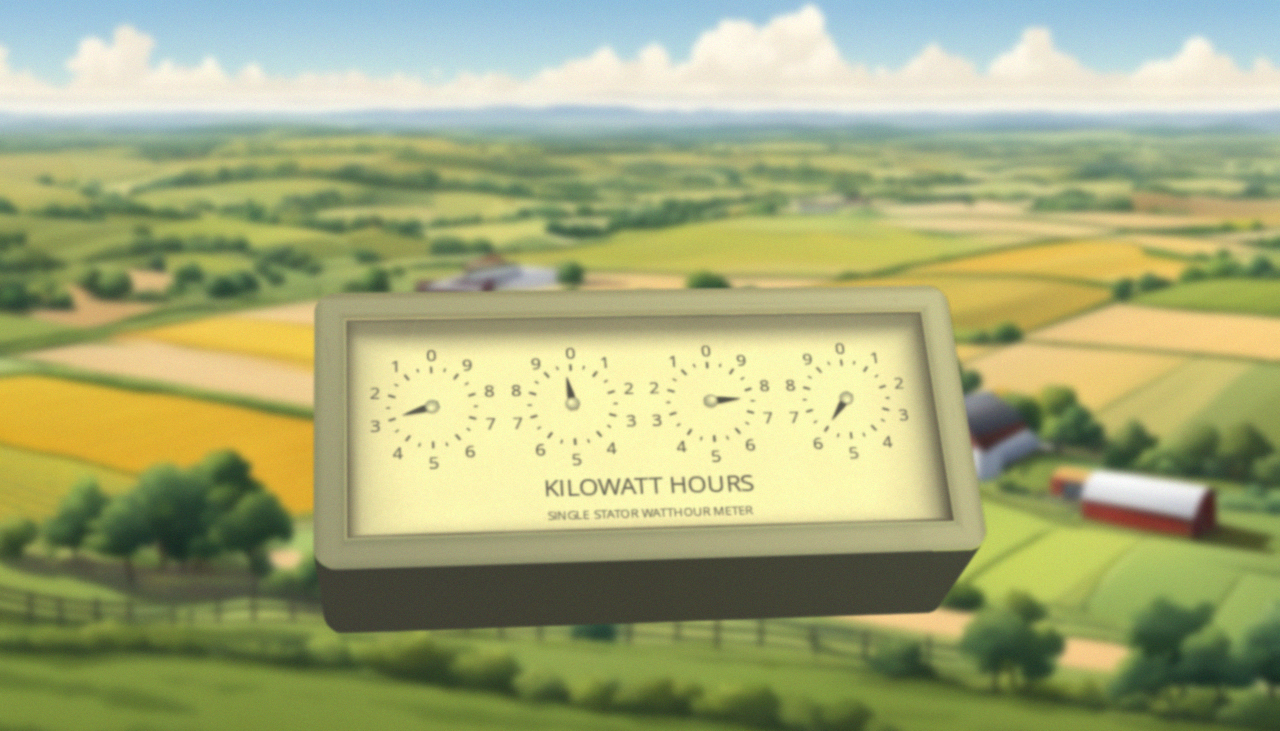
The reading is 2976 kWh
